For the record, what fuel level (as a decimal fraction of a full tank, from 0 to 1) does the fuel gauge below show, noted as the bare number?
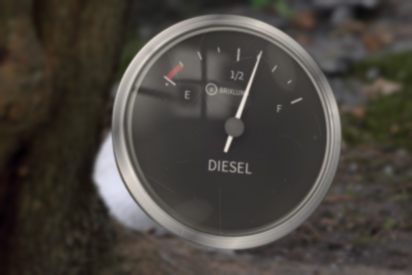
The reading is 0.625
